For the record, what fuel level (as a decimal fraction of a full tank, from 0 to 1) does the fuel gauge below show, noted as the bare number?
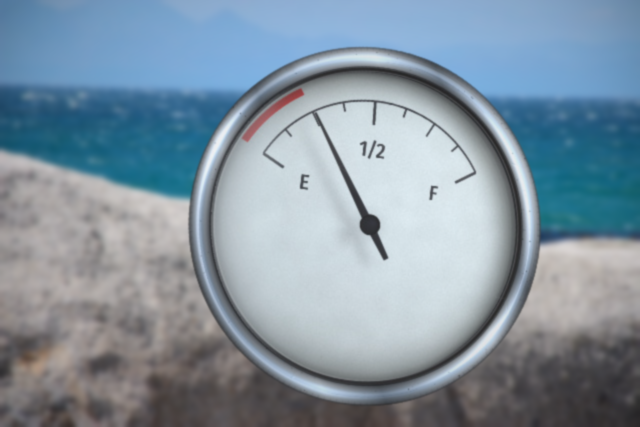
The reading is 0.25
